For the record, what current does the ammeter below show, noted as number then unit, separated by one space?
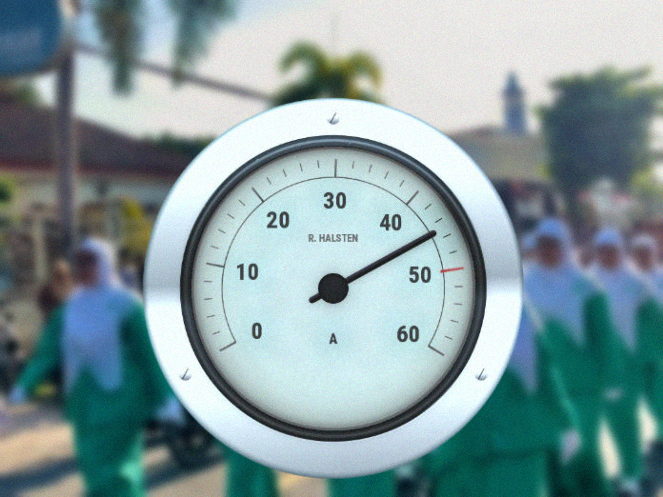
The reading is 45 A
